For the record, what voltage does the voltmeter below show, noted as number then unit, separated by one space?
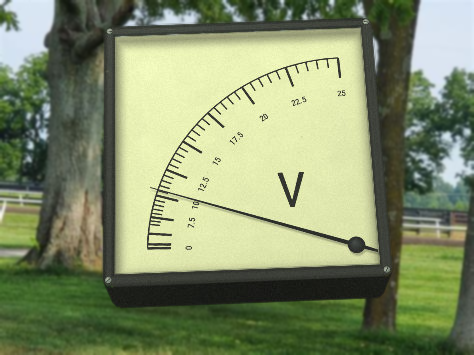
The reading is 10.5 V
